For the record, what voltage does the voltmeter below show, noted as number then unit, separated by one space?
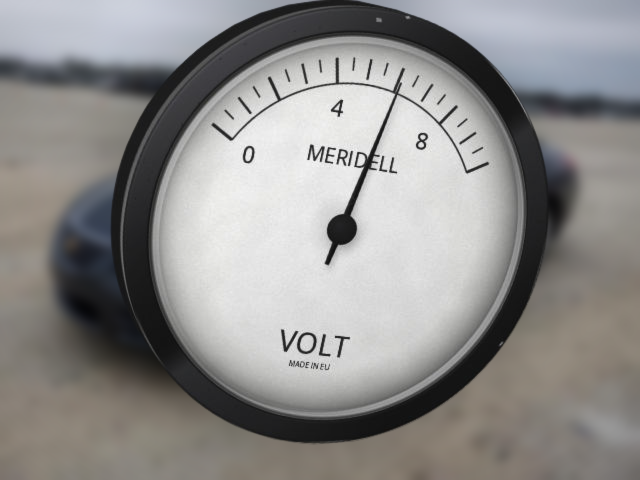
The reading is 6 V
